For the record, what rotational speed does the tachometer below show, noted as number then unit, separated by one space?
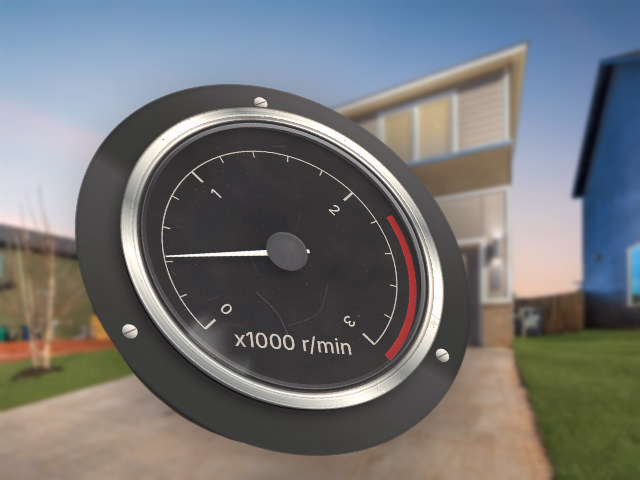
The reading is 400 rpm
